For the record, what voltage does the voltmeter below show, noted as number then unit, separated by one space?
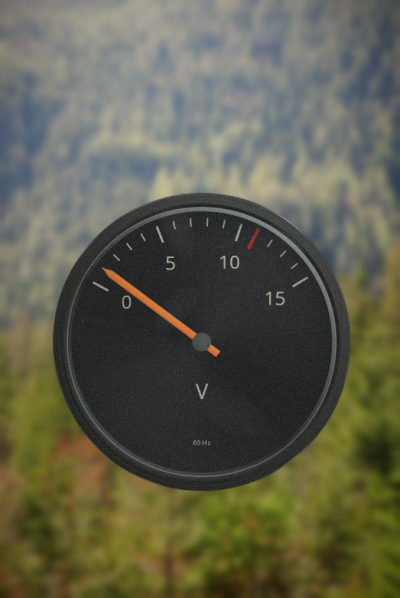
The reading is 1 V
